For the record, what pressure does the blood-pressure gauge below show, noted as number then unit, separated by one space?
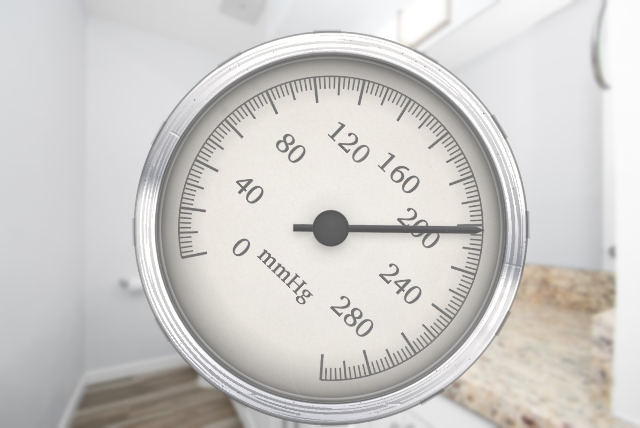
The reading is 202 mmHg
